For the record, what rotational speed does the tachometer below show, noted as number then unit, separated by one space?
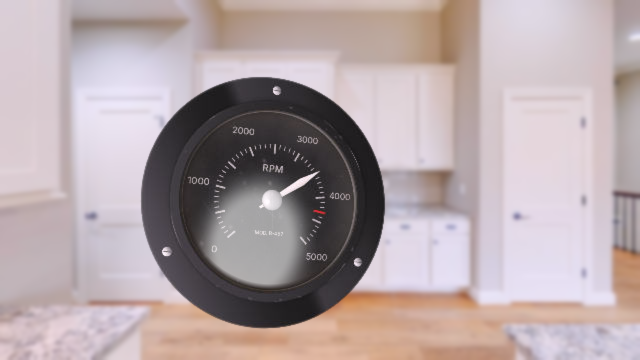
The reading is 3500 rpm
